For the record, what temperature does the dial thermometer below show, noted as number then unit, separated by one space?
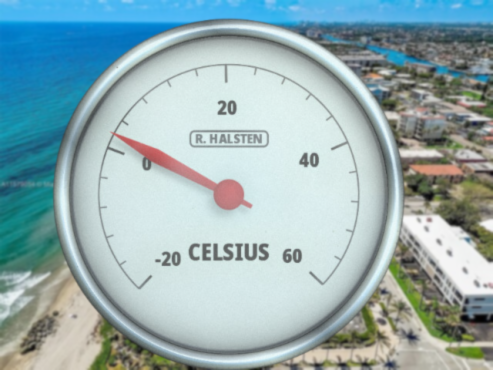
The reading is 2 °C
